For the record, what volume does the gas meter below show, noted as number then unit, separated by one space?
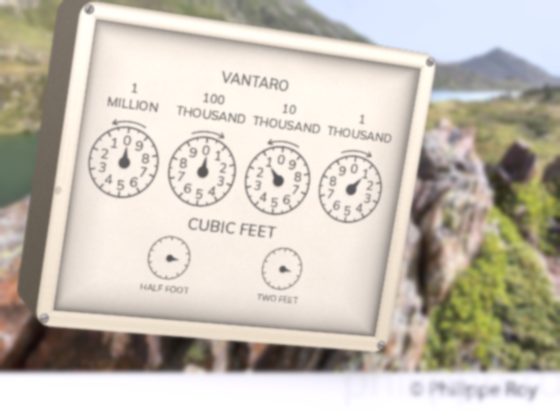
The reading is 1100 ft³
